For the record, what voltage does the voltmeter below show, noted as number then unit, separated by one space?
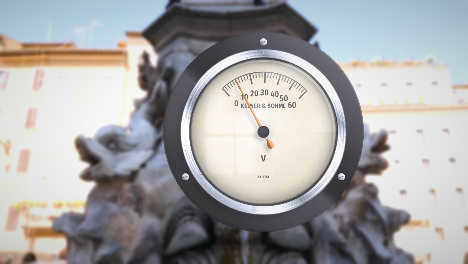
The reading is 10 V
